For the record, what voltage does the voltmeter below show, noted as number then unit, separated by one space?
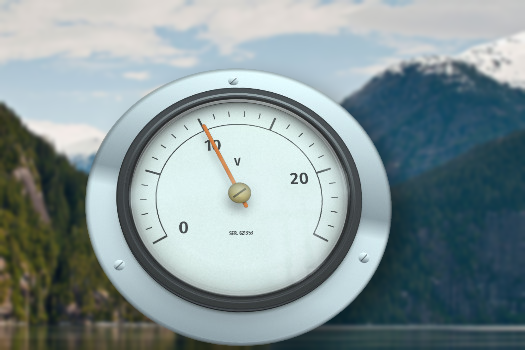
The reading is 10 V
